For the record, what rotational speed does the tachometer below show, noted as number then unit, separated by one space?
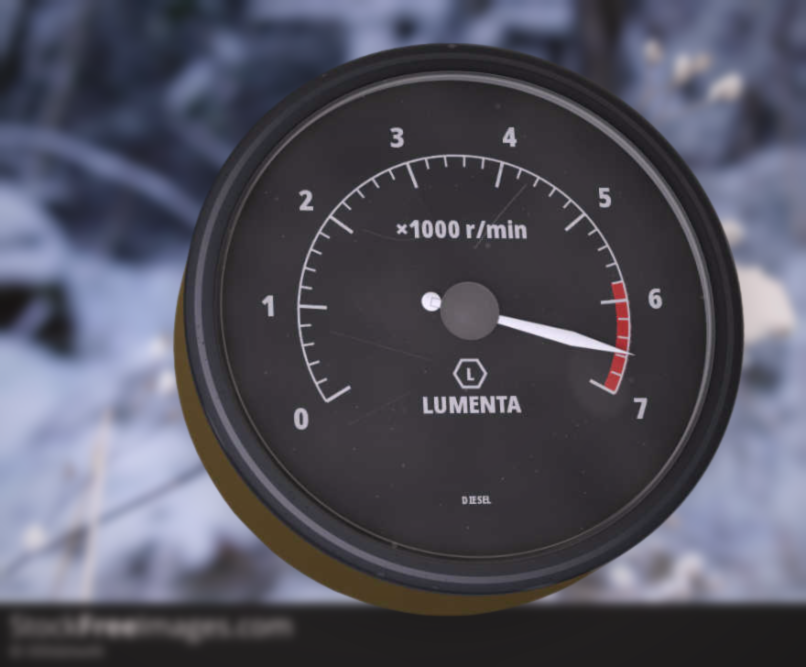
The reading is 6600 rpm
